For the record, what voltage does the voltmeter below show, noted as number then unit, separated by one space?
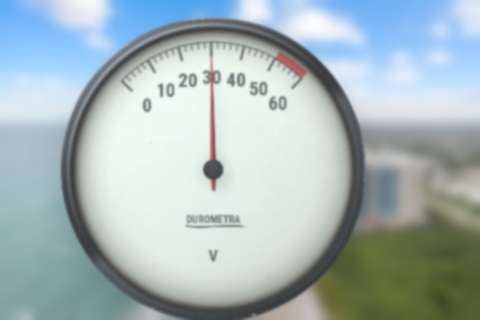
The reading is 30 V
